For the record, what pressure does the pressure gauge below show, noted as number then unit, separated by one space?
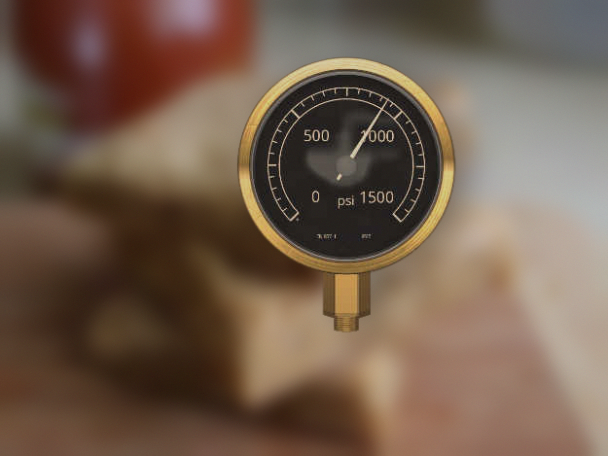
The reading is 925 psi
